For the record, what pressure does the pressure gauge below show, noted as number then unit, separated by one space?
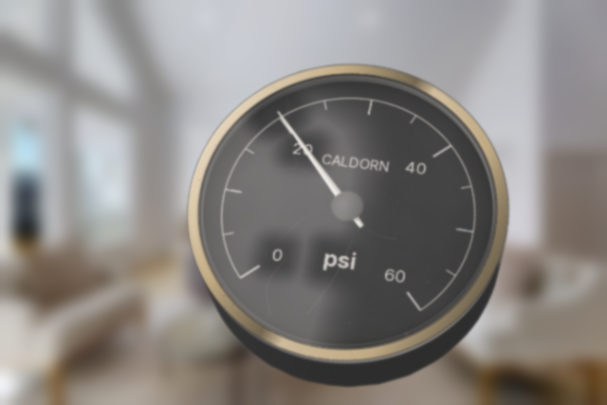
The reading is 20 psi
